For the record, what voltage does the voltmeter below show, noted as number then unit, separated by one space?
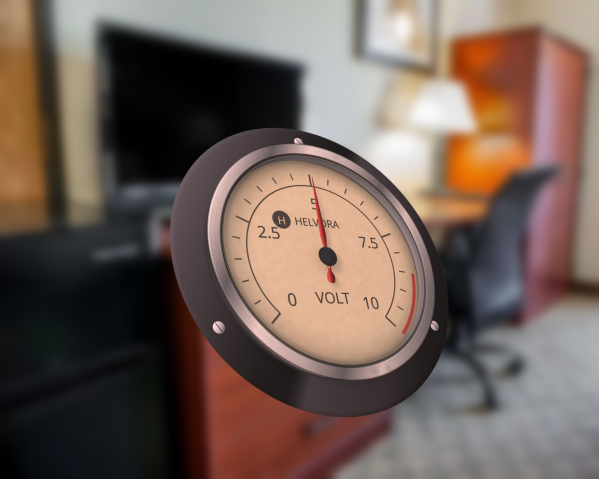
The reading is 5 V
